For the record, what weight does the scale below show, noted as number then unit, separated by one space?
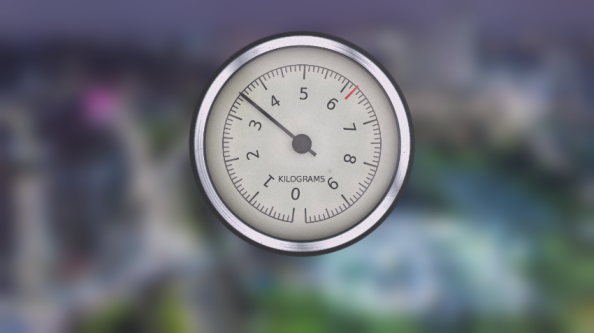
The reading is 3.5 kg
